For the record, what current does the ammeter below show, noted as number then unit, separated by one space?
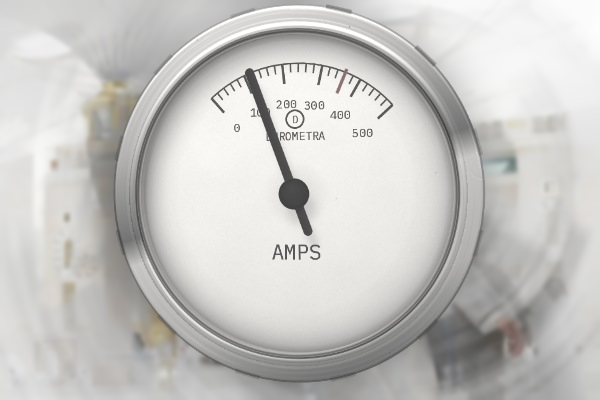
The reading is 120 A
